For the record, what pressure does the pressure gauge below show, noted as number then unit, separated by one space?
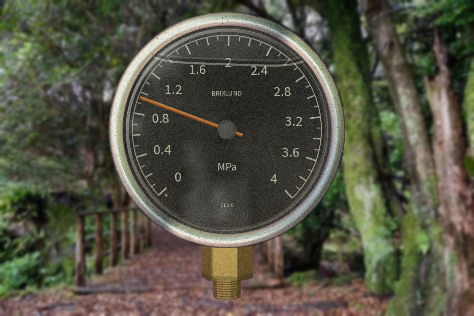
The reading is 0.95 MPa
